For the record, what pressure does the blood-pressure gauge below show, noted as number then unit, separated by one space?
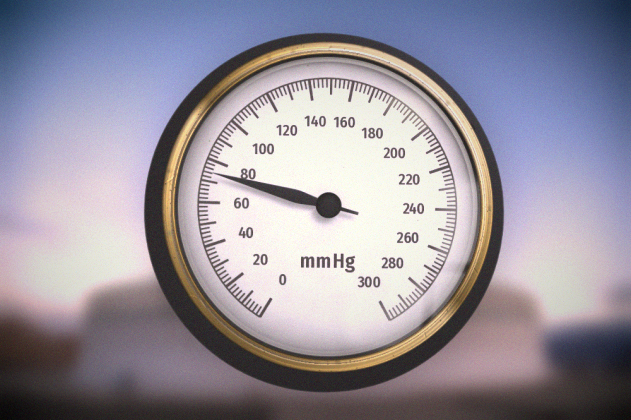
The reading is 74 mmHg
